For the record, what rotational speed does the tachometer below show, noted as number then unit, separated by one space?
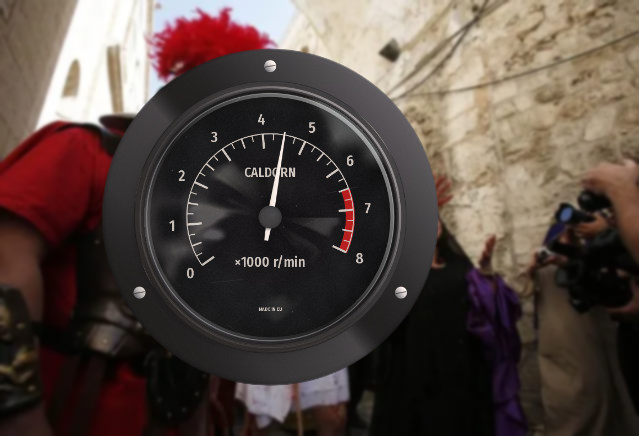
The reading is 4500 rpm
